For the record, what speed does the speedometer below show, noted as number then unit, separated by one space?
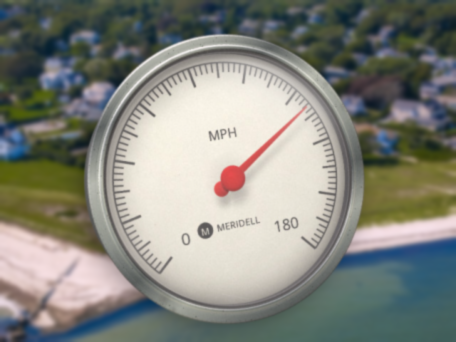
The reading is 126 mph
